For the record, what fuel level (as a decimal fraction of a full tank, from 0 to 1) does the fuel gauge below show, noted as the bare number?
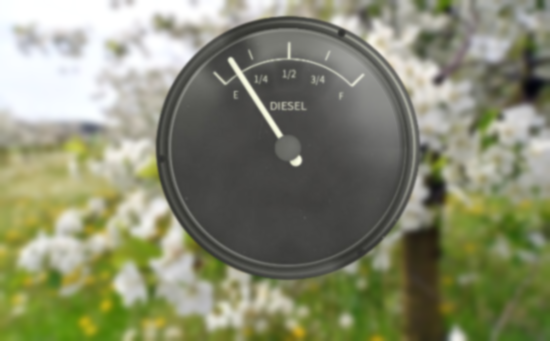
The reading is 0.125
